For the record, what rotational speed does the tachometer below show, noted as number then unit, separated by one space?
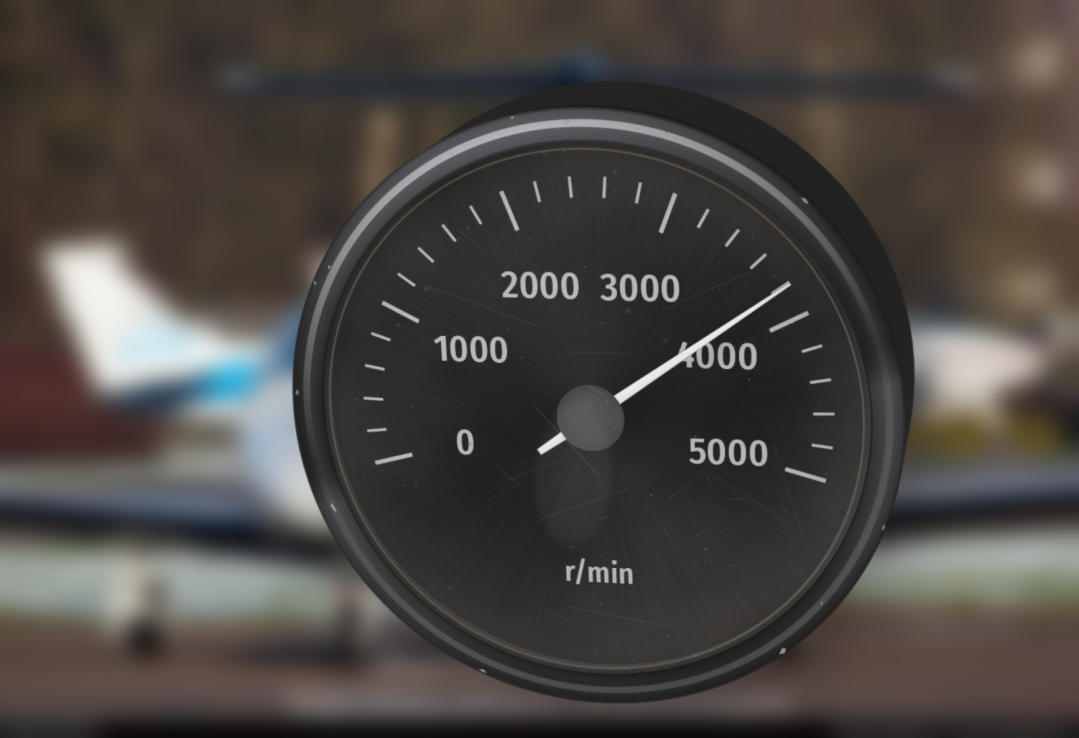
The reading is 3800 rpm
